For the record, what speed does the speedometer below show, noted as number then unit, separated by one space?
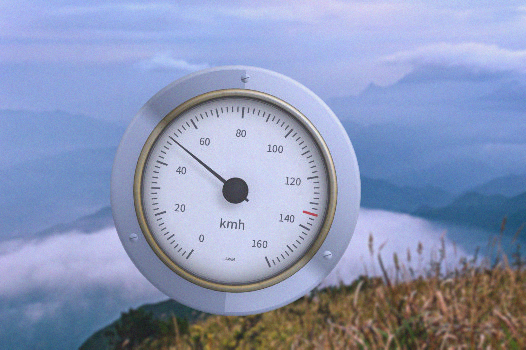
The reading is 50 km/h
